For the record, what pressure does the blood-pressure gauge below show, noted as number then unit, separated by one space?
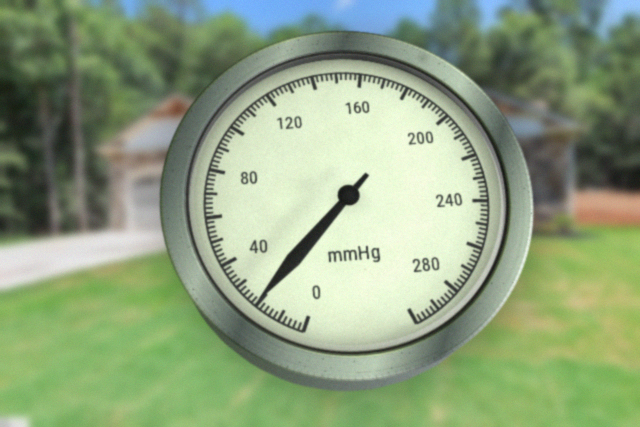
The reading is 20 mmHg
